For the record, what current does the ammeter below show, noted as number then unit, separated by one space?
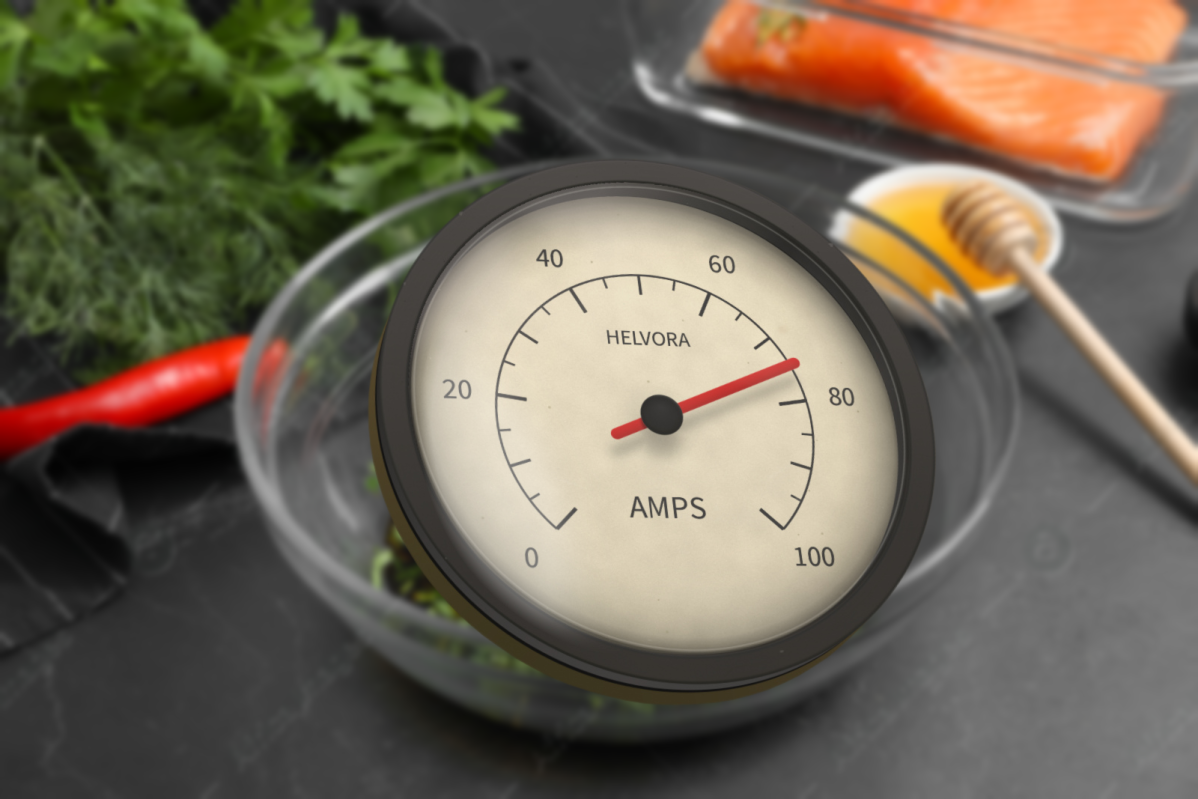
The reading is 75 A
